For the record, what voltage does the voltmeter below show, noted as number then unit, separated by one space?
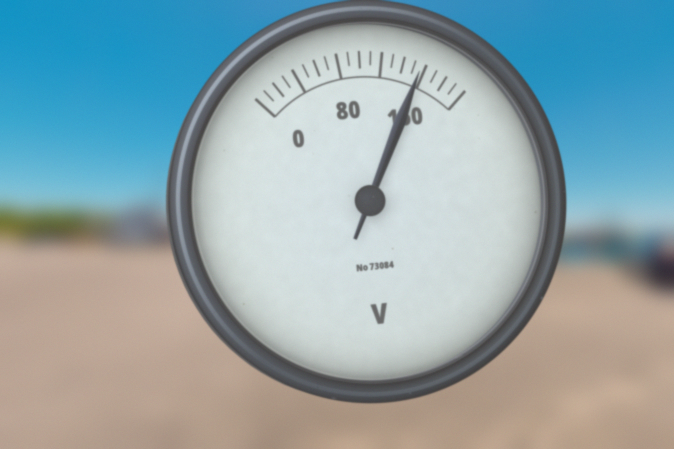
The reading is 155 V
